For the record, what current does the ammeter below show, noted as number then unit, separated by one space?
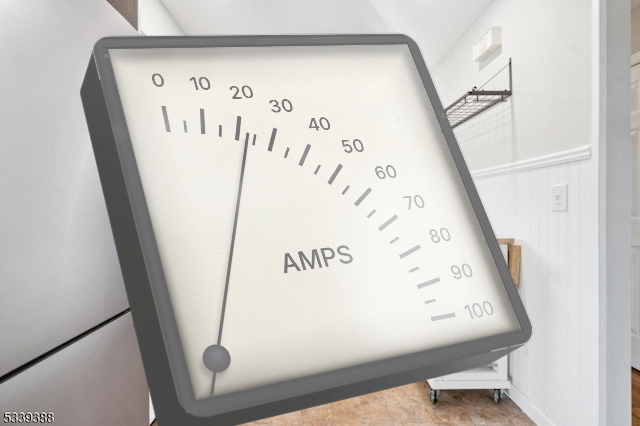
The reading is 22.5 A
